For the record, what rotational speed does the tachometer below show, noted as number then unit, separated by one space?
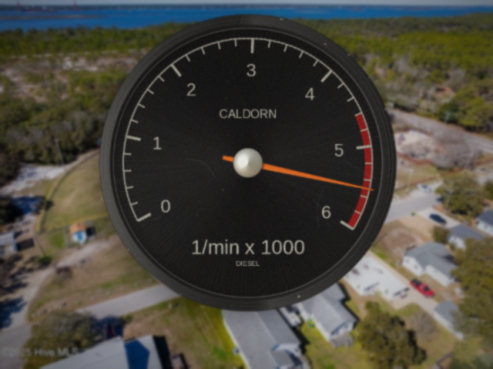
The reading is 5500 rpm
